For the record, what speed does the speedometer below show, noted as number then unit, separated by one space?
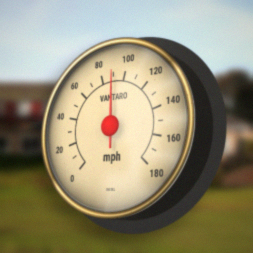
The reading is 90 mph
